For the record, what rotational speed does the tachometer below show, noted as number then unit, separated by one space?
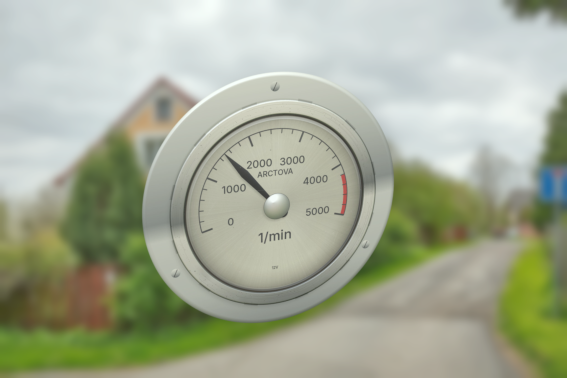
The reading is 1500 rpm
